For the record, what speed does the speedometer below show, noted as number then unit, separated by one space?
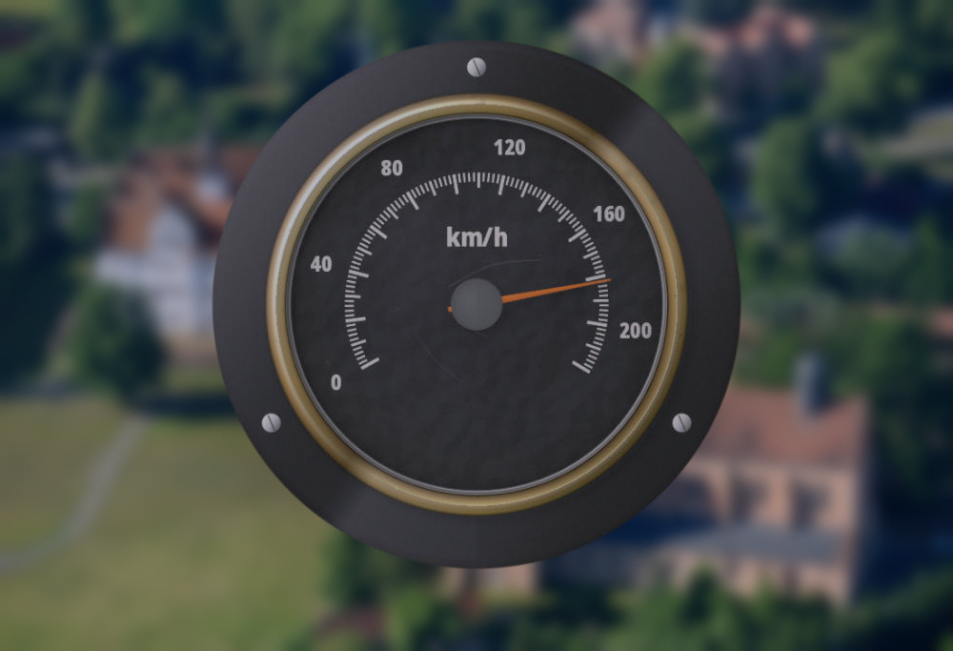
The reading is 182 km/h
